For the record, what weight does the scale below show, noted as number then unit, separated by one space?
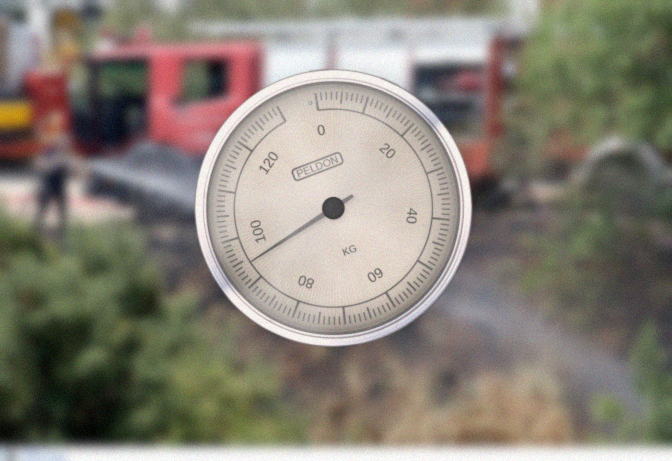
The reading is 94 kg
